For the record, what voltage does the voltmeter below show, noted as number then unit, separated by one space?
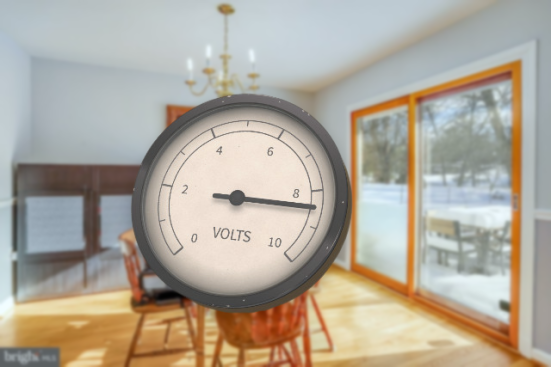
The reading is 8.5 V
